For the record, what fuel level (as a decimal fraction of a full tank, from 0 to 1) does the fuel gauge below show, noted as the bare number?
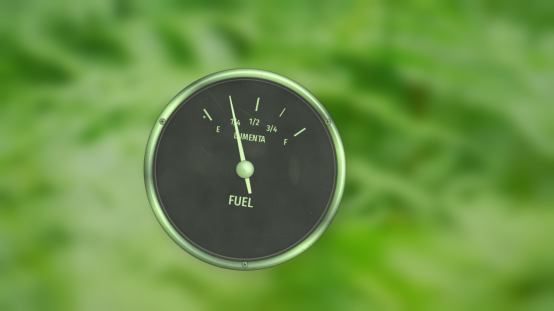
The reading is 0.25
